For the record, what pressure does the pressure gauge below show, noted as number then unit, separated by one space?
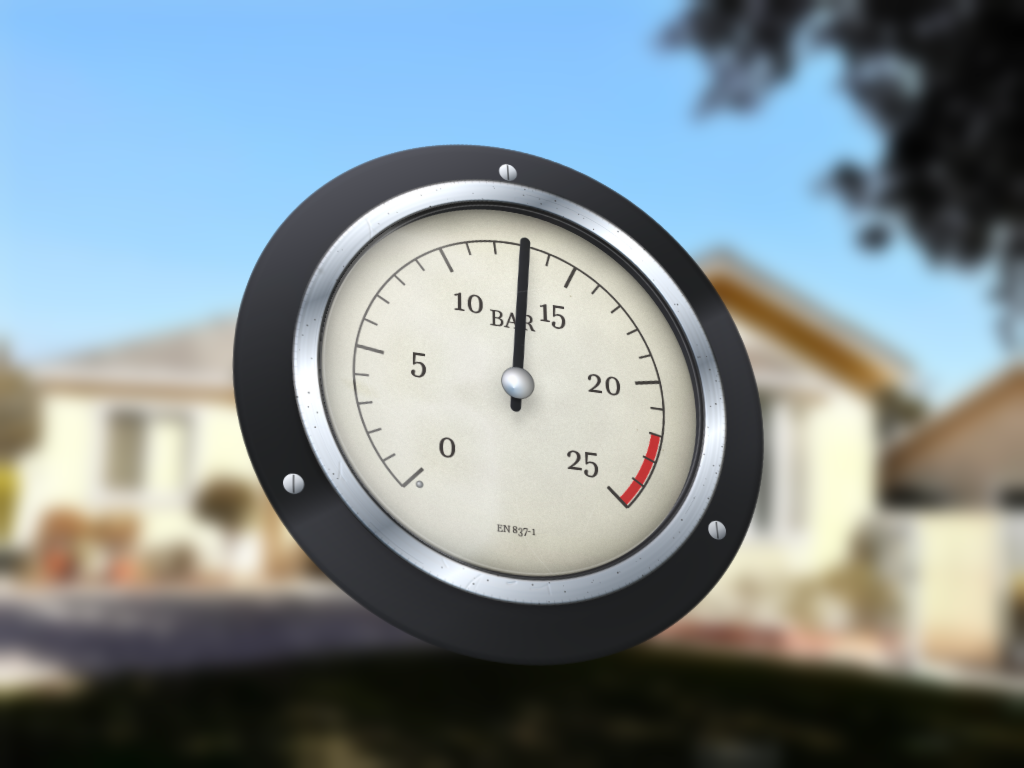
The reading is 13 bar
